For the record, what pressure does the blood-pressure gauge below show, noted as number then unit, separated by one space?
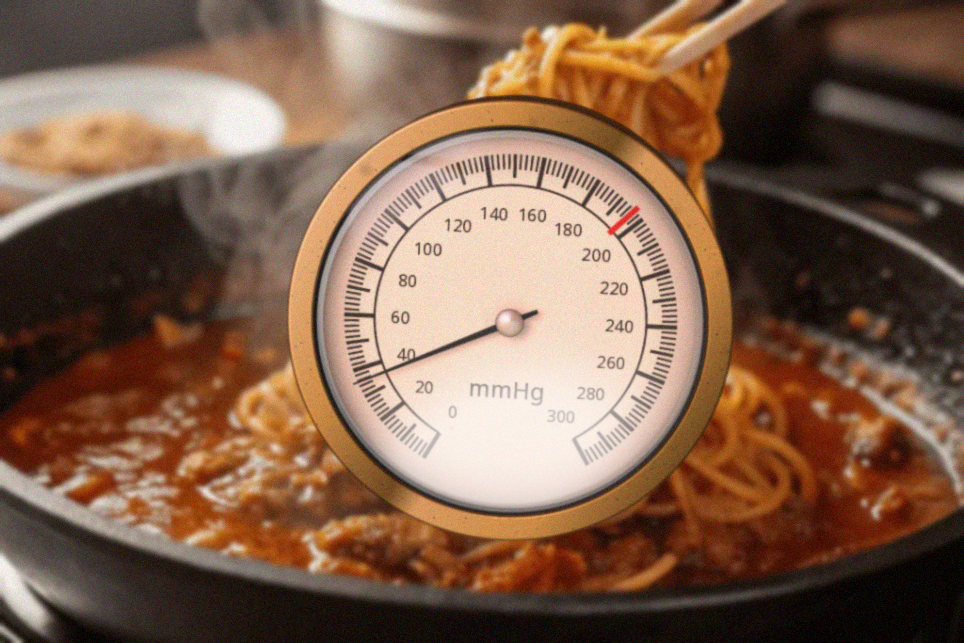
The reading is 36 mmHg
